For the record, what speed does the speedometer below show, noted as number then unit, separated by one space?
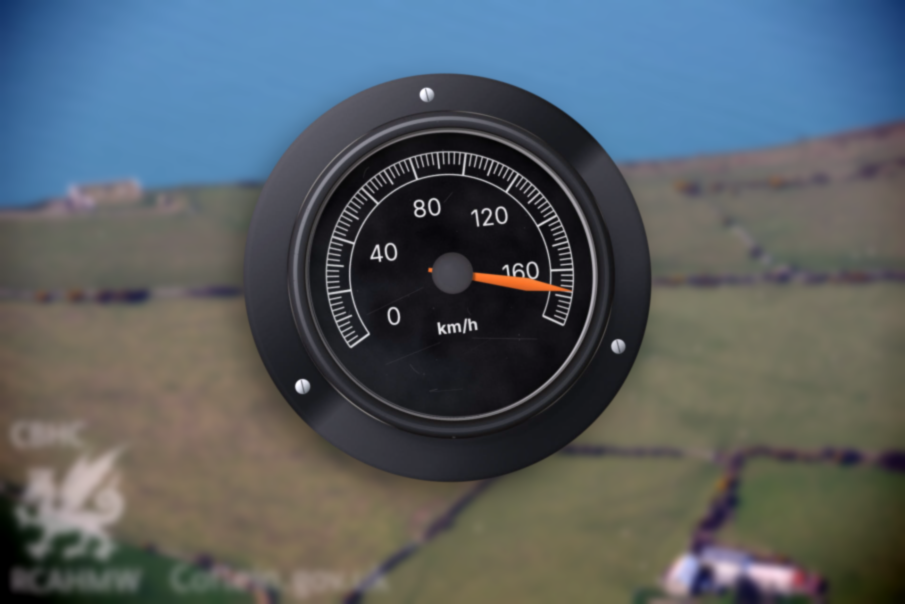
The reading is 168 km/h
